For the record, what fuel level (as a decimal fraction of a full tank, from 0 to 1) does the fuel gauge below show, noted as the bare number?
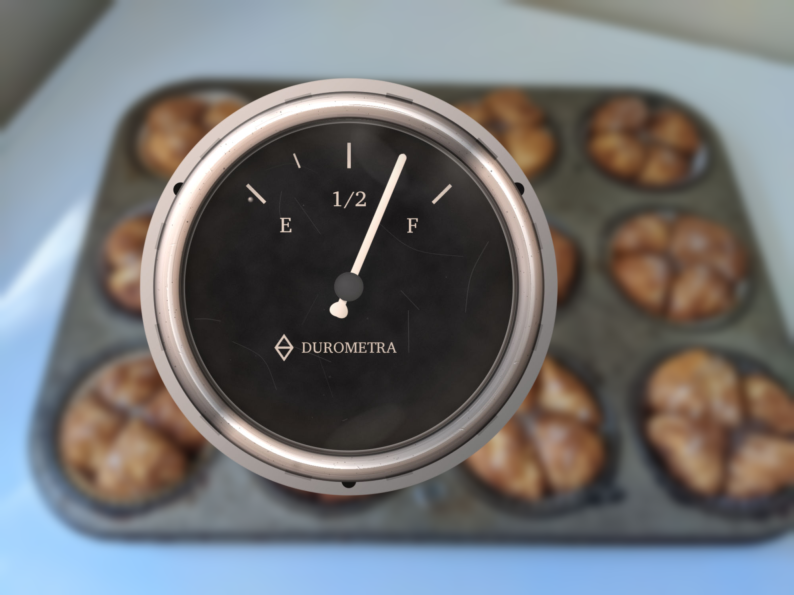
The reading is 0.75
